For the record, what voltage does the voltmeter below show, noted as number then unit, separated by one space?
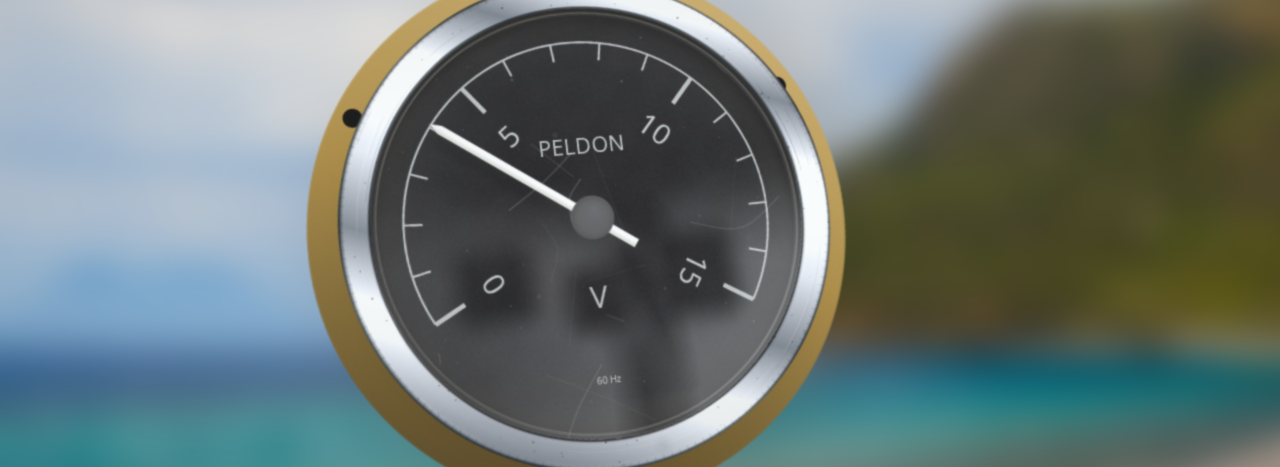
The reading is 4 V
